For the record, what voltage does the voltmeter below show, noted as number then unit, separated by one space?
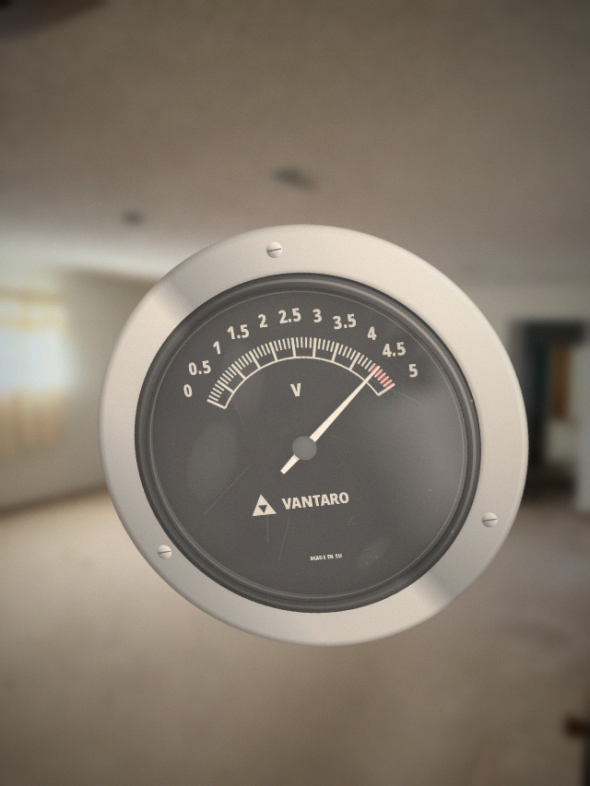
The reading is 4.5 V
